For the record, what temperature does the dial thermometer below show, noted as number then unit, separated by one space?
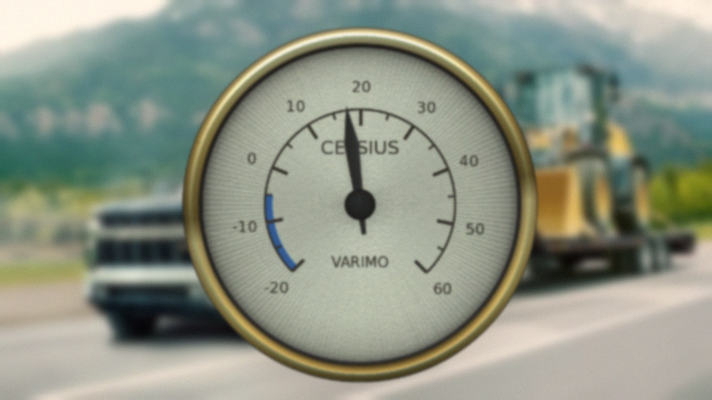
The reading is 17.5 °C
